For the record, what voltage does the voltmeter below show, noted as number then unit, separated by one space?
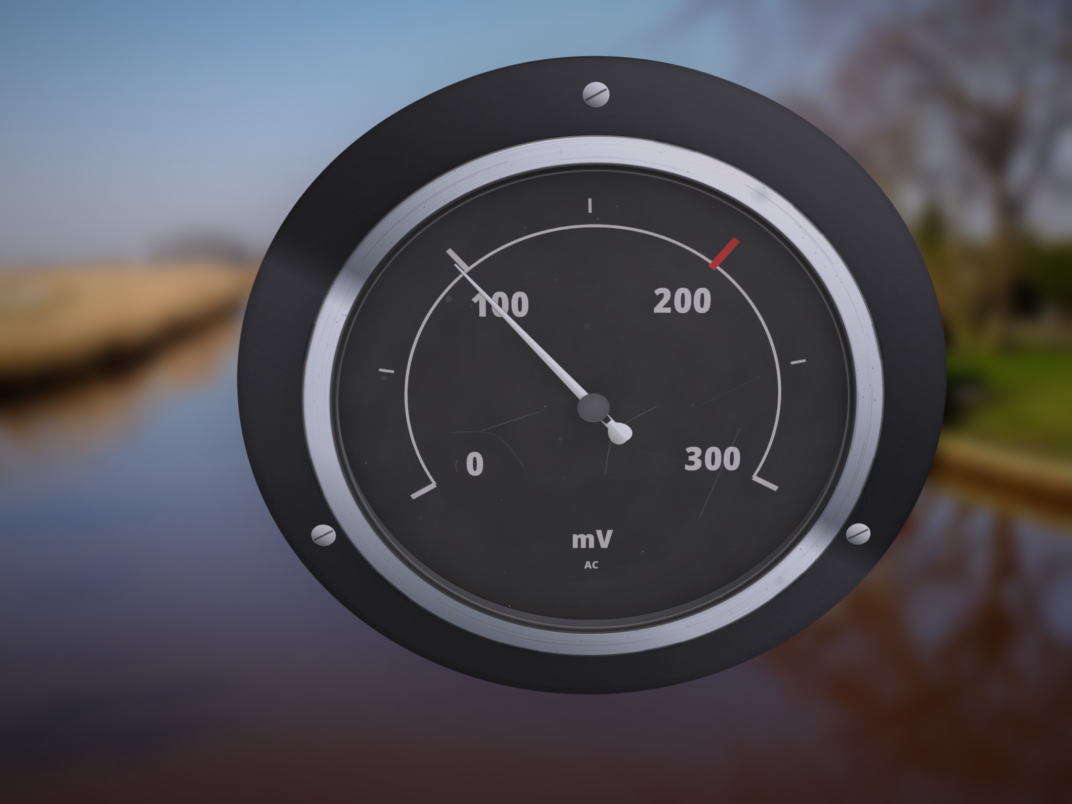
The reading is 100 mV
